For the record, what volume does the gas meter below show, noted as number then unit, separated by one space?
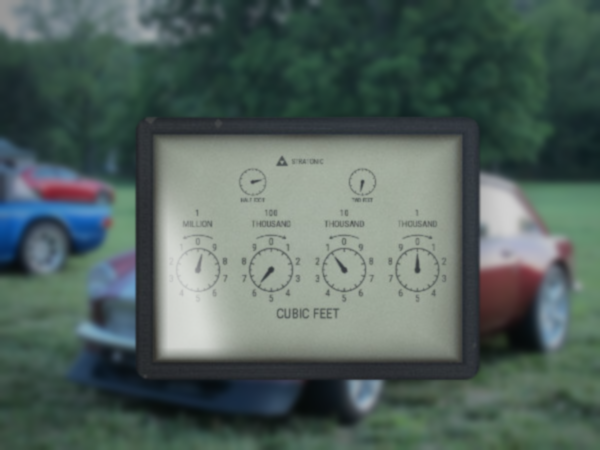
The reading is 961000 ft³
